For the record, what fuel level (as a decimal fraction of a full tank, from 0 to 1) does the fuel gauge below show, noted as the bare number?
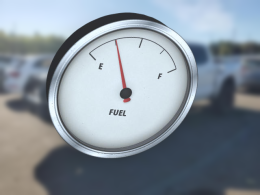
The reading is 0.25
